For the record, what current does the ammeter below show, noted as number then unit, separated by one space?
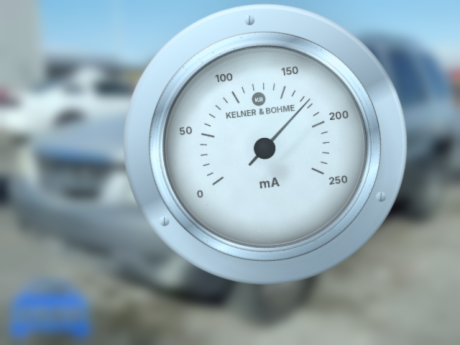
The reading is 175 mA
